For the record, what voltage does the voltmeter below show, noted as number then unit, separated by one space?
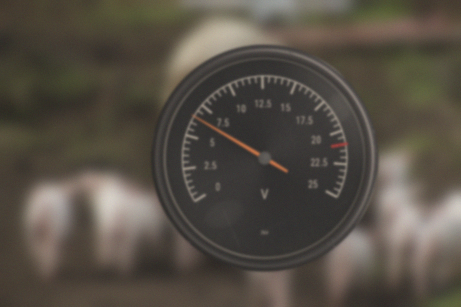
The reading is 6.5 V
